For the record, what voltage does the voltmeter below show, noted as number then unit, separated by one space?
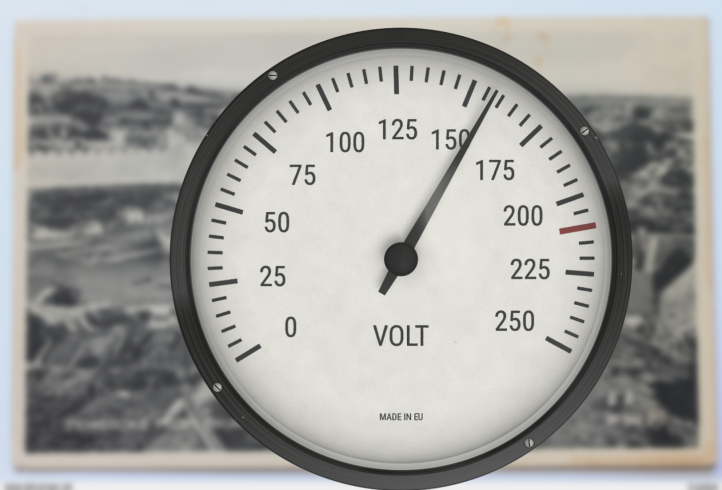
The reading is 157.5 V
